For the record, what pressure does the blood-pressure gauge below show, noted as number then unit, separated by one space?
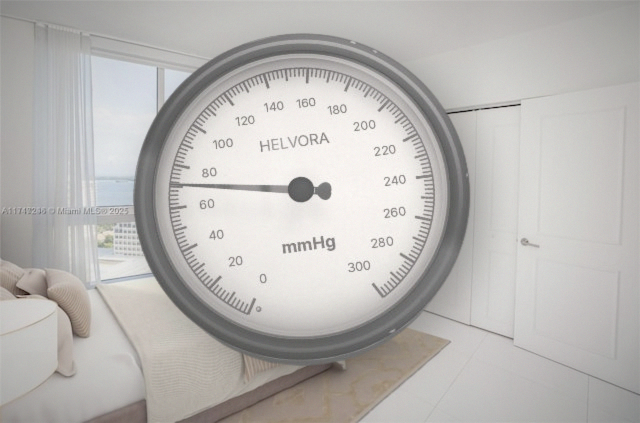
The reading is 70 mmHg
